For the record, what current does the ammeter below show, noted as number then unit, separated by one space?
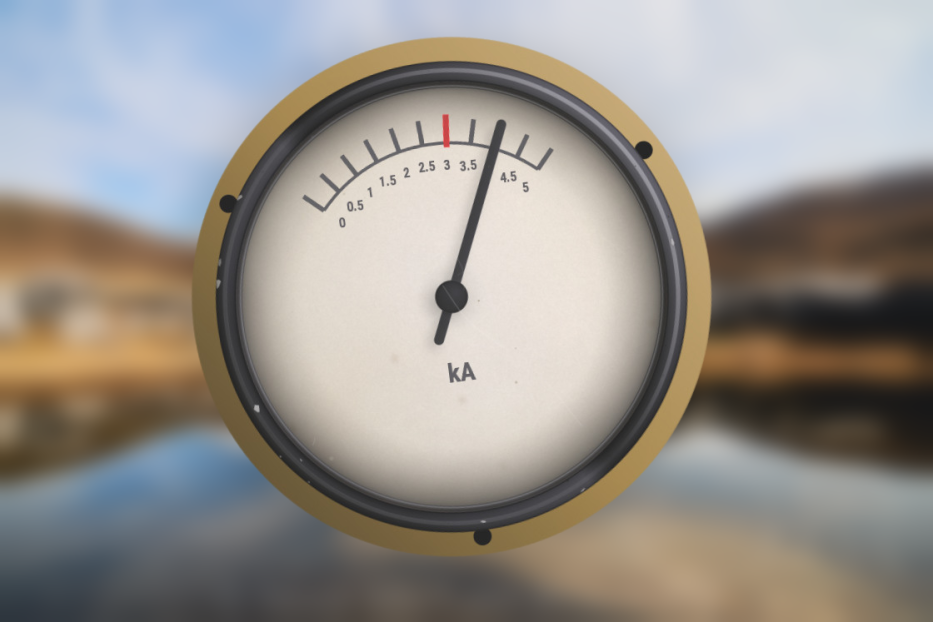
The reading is 4 kA
